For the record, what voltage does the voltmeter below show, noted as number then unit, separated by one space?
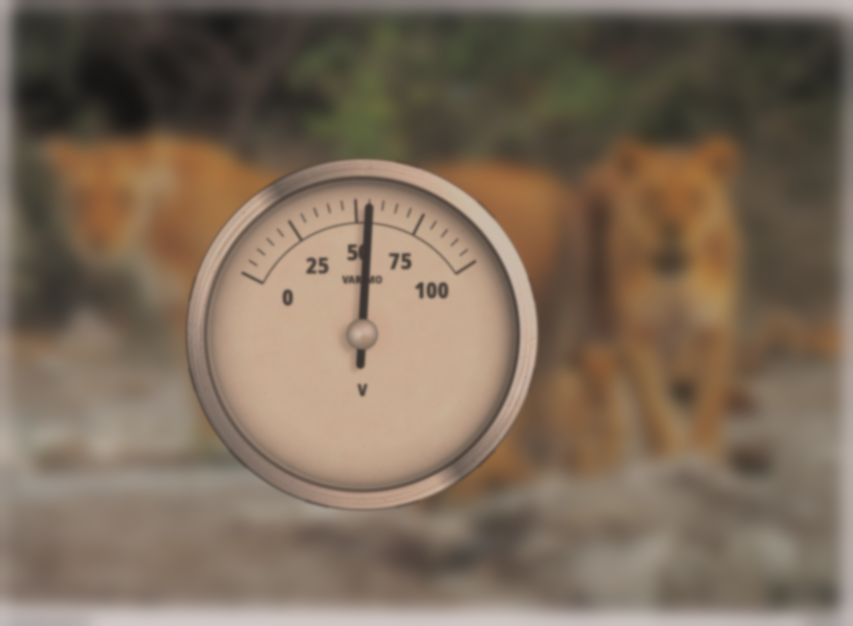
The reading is 55 V
